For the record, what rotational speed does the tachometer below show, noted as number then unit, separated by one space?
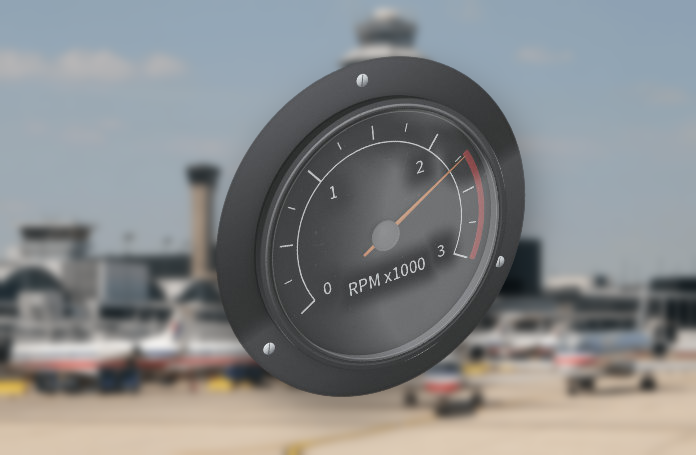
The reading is 2250 rpm
